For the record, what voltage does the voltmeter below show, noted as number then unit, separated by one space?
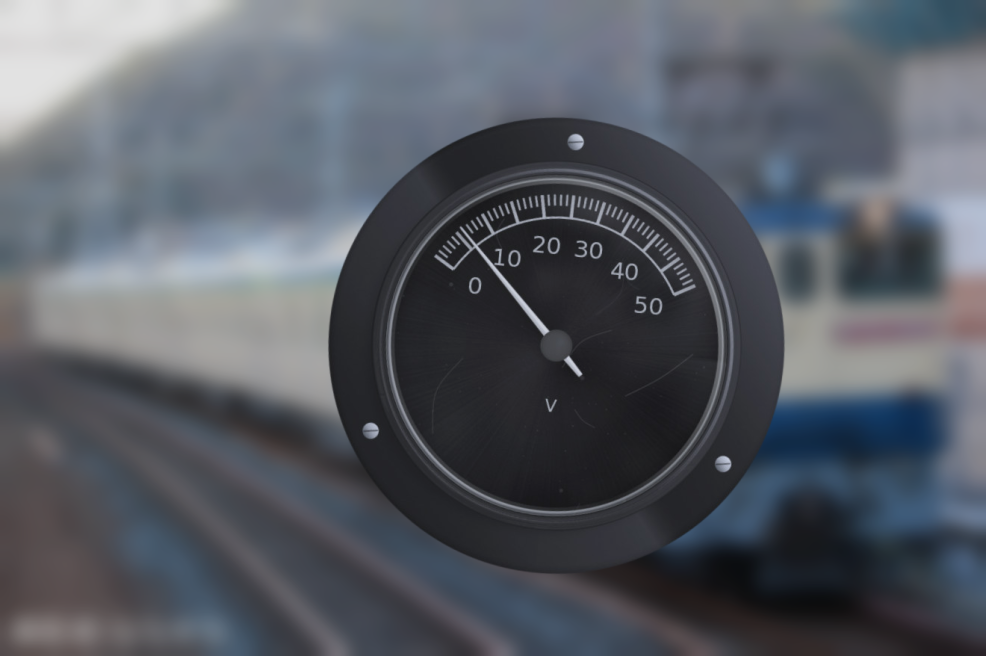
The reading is 6 V
